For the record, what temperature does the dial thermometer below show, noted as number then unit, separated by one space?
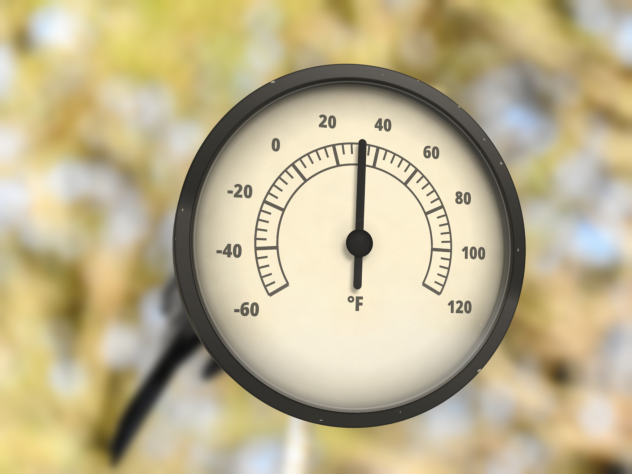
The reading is 32 °F
